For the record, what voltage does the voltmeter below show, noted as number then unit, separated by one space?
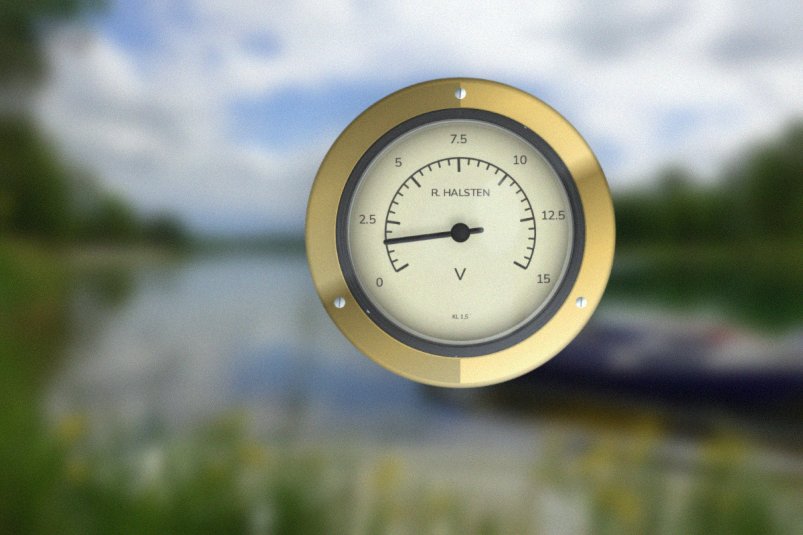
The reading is 1.5 V
